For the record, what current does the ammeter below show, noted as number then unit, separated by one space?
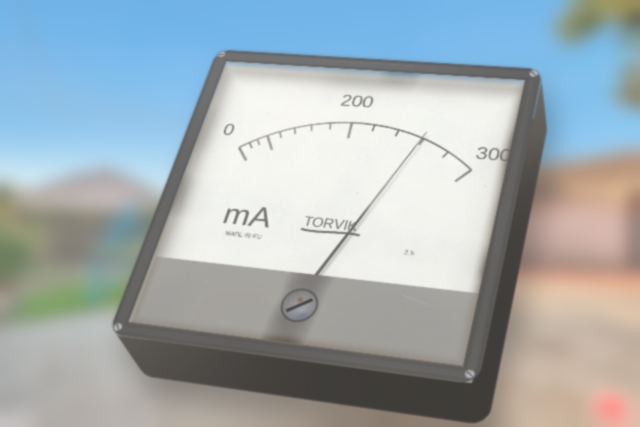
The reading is 260 mA
